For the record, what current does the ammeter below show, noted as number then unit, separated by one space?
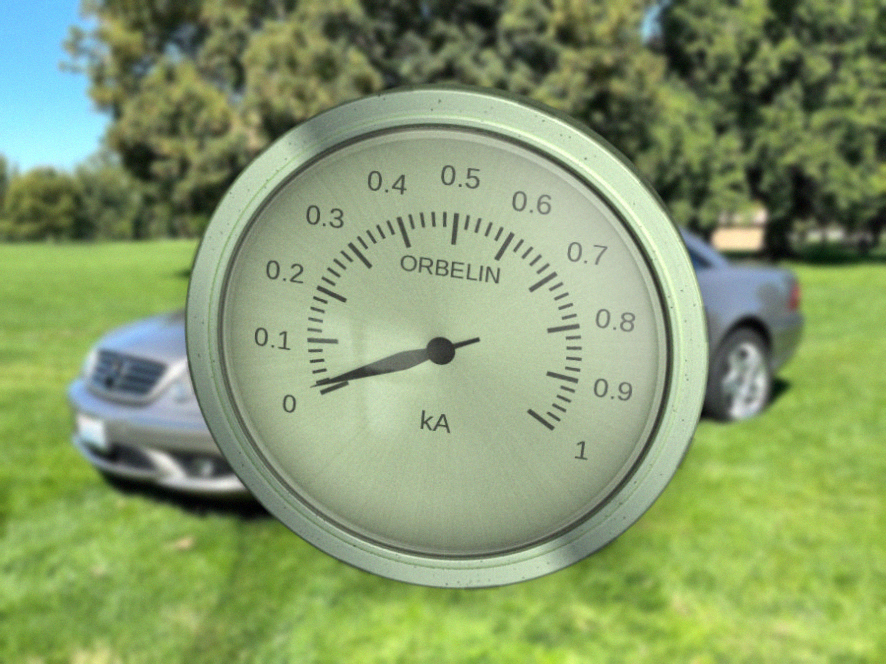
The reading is 0.02 kA
